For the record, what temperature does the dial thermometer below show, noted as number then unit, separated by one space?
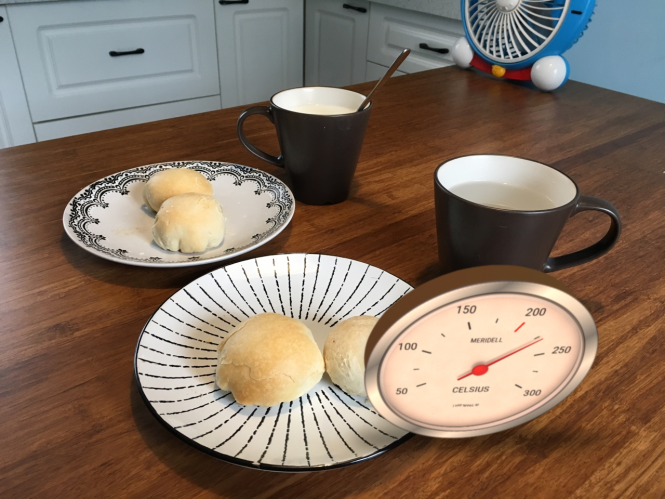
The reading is 225 °C
